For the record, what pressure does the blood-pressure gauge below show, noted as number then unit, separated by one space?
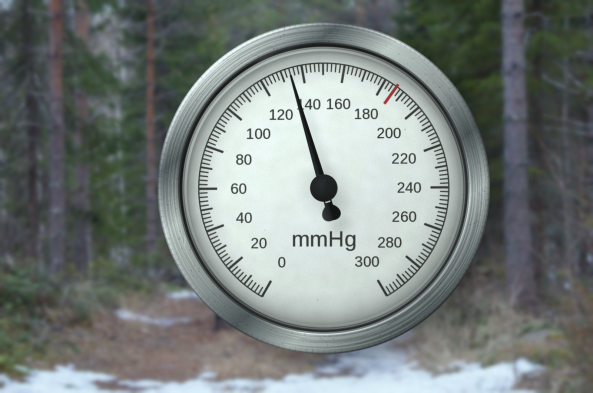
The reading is 134 mmHg
